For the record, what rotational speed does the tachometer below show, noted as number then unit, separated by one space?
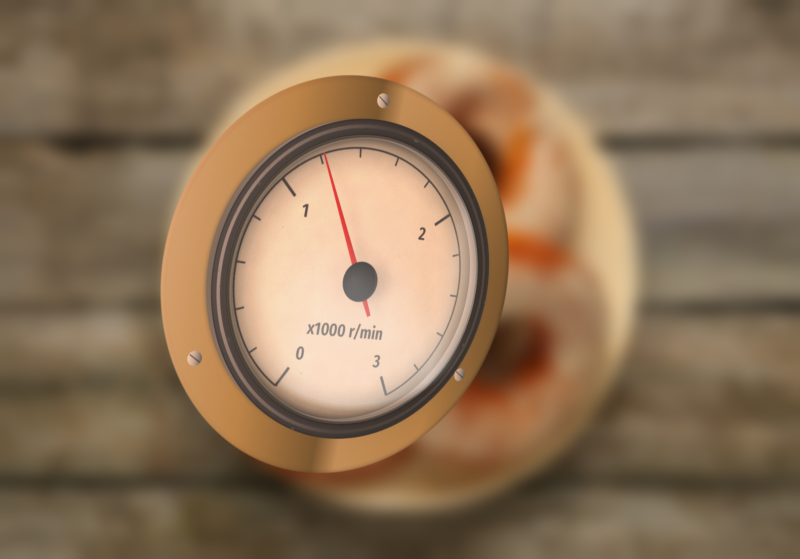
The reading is 1200 rpm
